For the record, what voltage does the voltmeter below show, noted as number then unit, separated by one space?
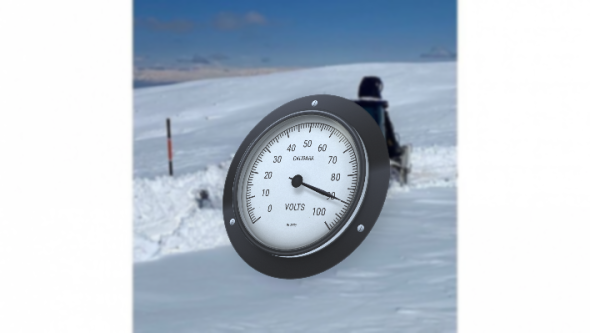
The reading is 90 V
